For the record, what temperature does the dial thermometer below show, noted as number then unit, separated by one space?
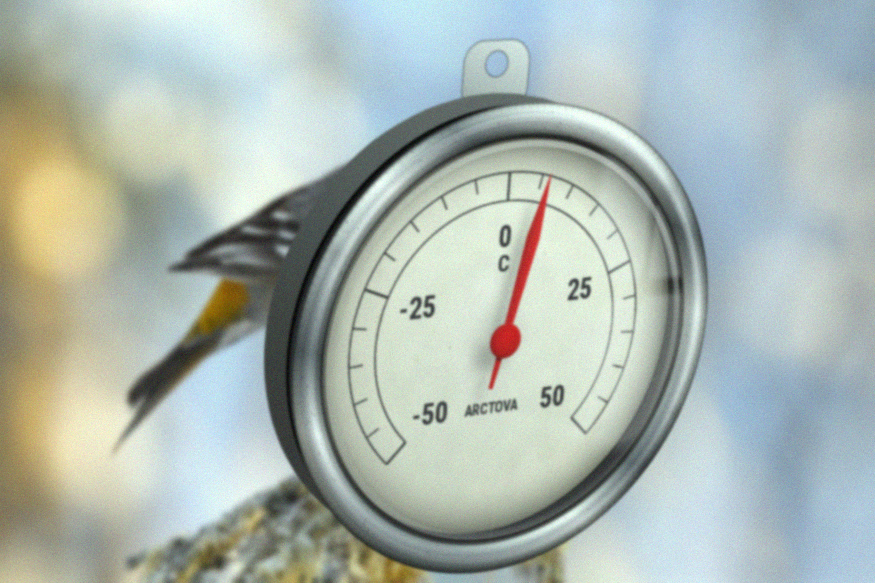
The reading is 5 °C
